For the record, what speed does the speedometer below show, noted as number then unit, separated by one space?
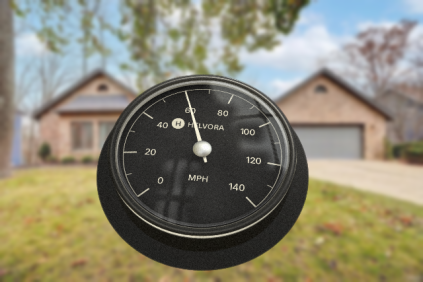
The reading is 60 mph
